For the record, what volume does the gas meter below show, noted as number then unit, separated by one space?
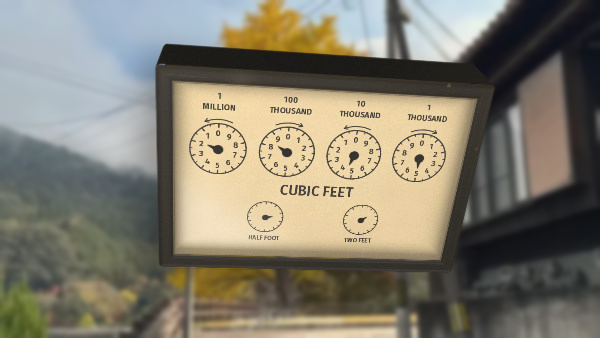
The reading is 184500 ft³
